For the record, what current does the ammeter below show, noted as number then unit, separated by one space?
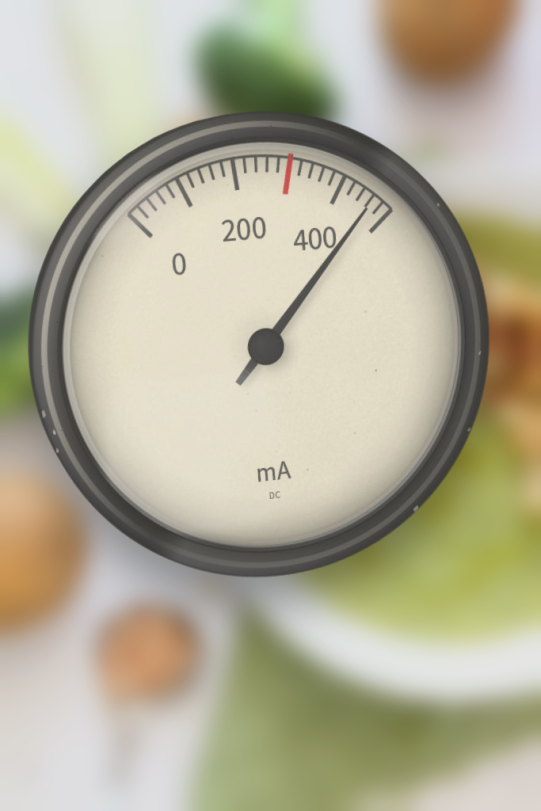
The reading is 460 mA
